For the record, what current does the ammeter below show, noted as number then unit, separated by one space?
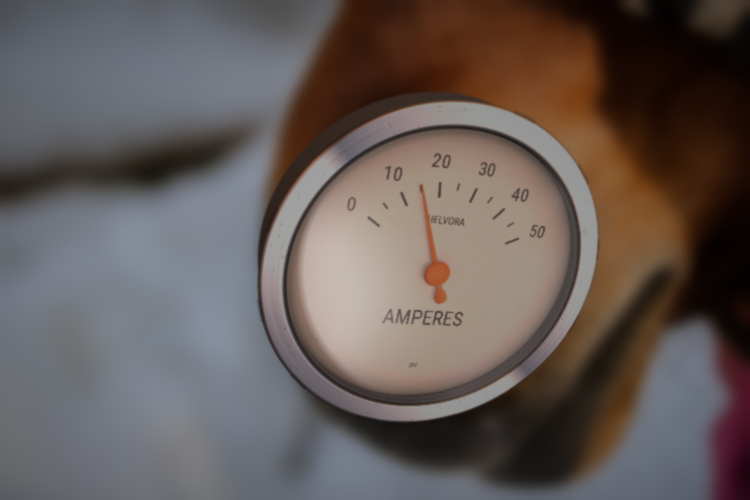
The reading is 15 A
